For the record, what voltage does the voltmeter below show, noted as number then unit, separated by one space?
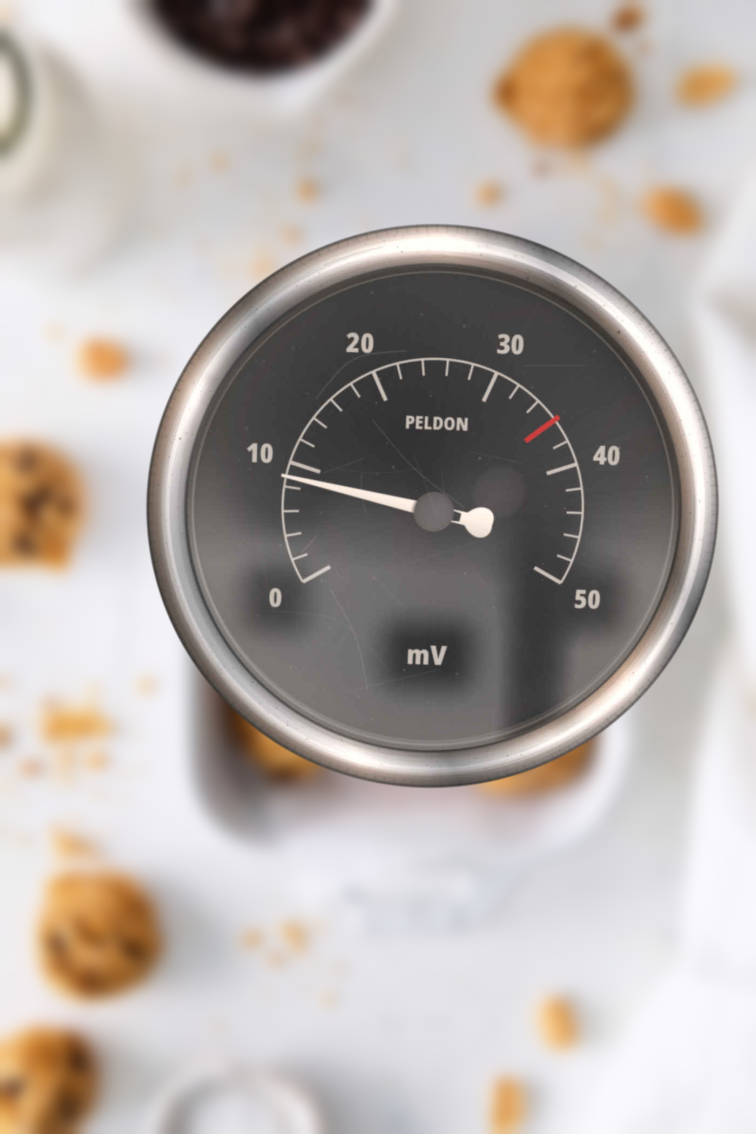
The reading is 9 mV
